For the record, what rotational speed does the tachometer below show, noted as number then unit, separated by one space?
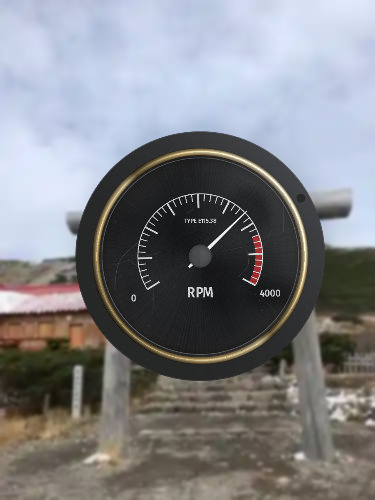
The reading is 2800 rpm
